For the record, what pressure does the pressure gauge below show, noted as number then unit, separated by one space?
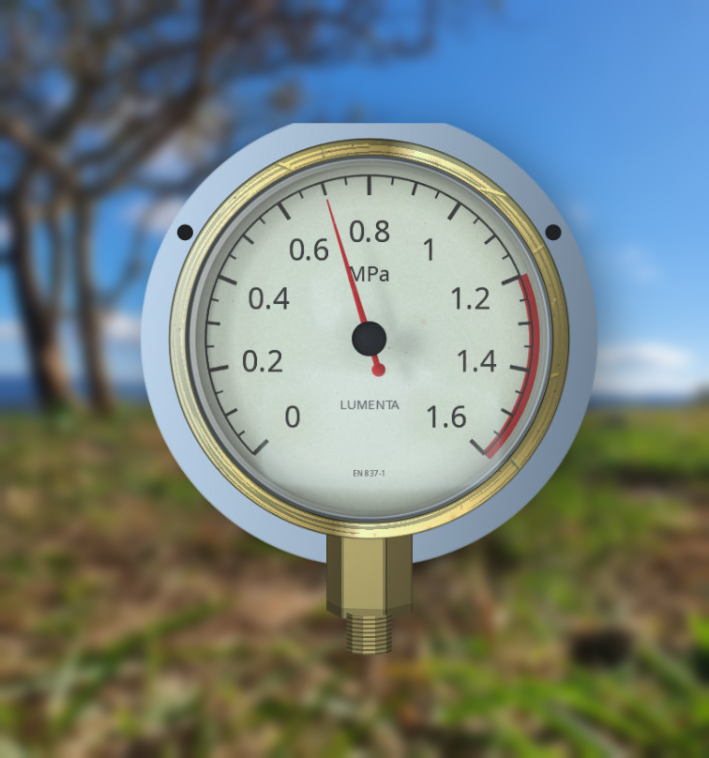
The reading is 0.7 MPa
